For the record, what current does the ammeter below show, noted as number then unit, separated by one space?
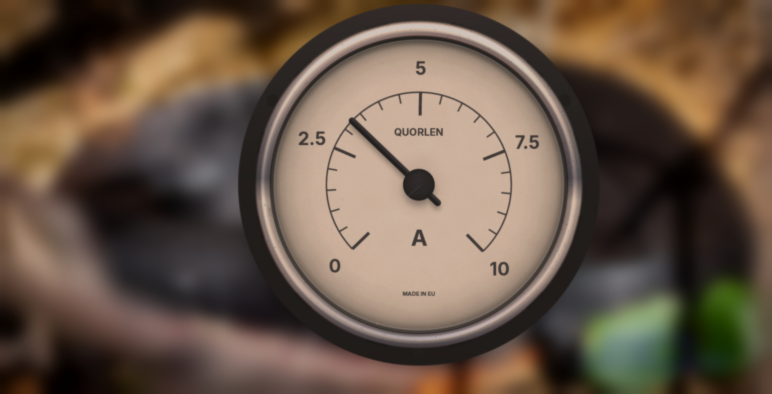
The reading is 3.25 A
